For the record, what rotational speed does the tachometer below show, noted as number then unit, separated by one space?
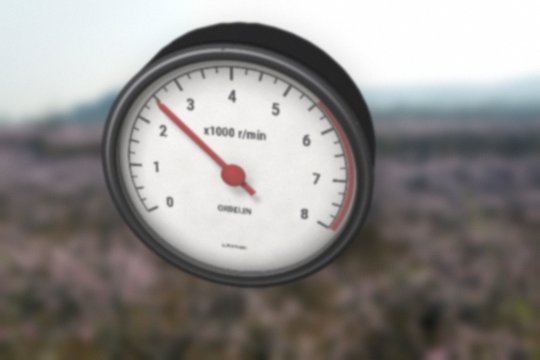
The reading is 2500 rpm
